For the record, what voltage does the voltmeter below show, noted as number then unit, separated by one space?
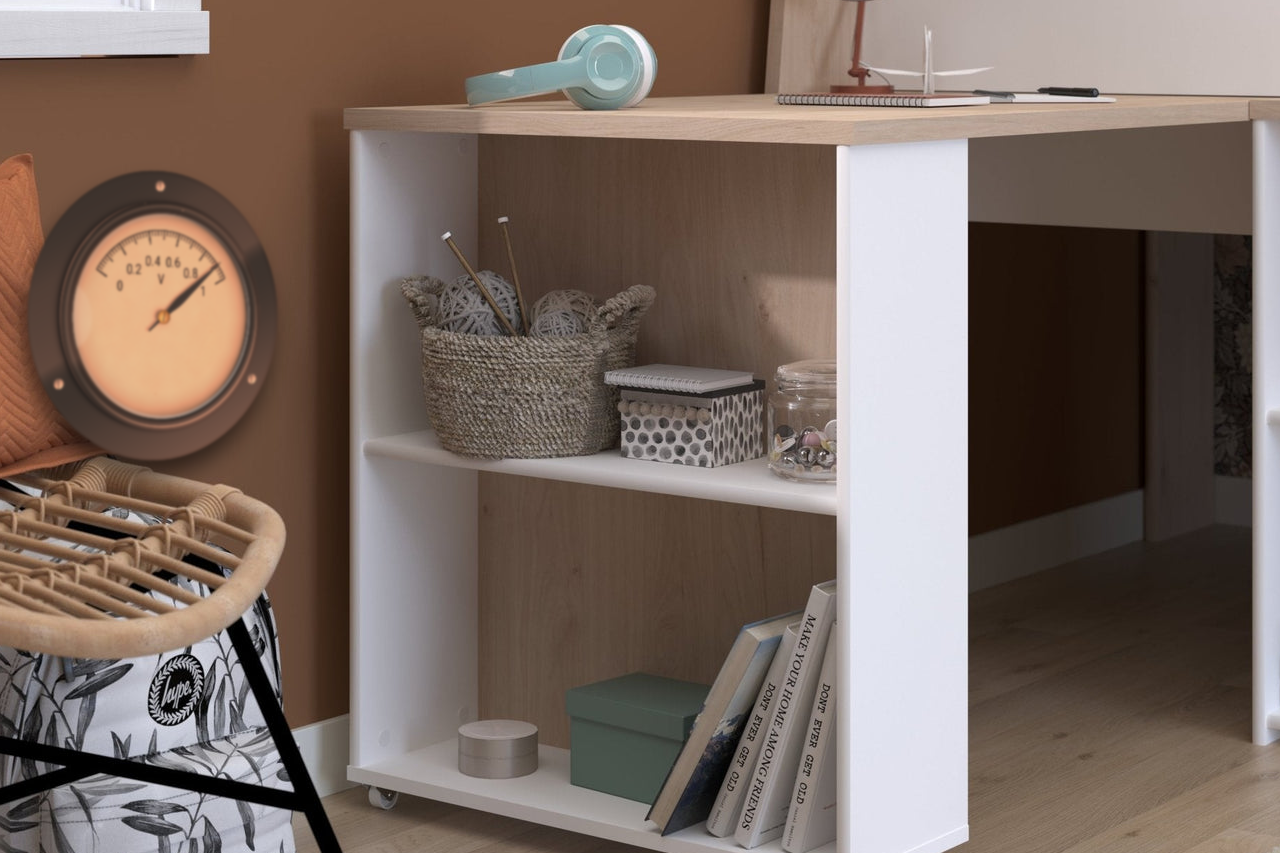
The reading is 0.9 V
